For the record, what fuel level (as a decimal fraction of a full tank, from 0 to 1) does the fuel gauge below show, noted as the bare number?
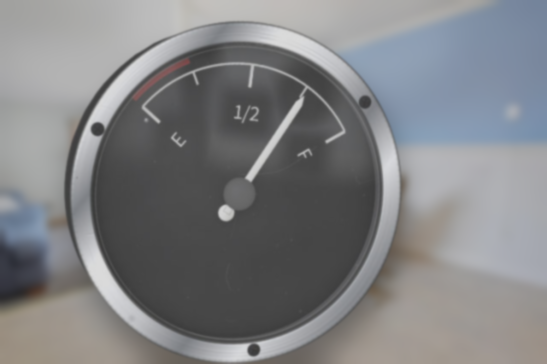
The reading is 0.75
